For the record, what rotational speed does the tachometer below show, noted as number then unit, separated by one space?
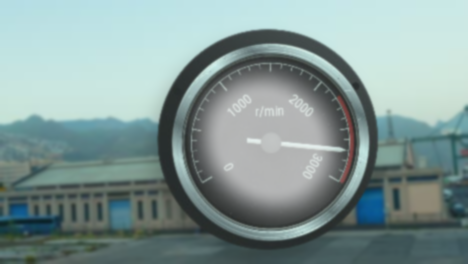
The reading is 2700 rpm
